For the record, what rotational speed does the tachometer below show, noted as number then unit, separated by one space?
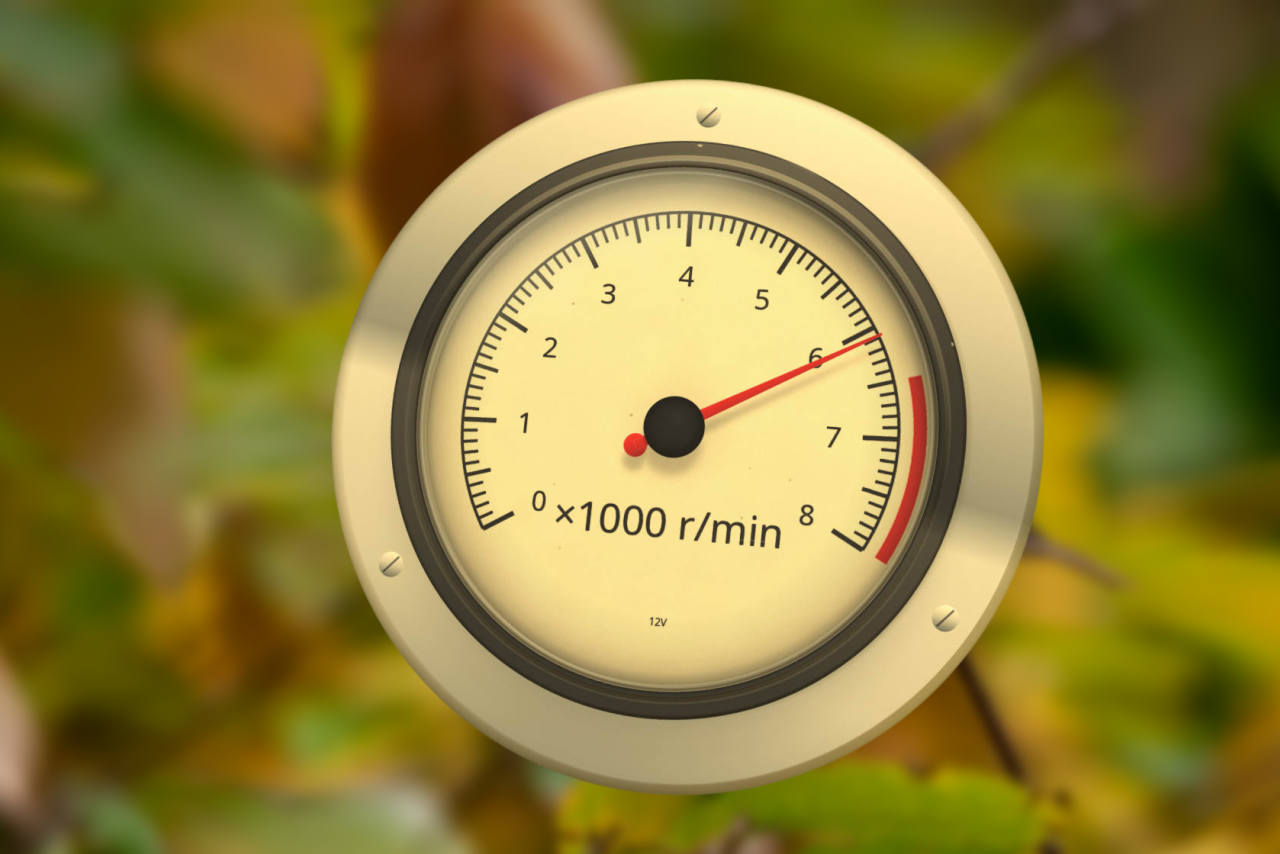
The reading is 6100 rpm
